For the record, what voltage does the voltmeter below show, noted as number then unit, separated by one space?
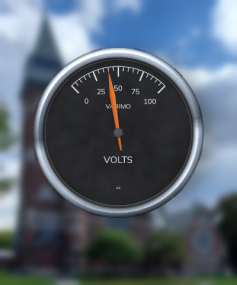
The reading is 40 V
